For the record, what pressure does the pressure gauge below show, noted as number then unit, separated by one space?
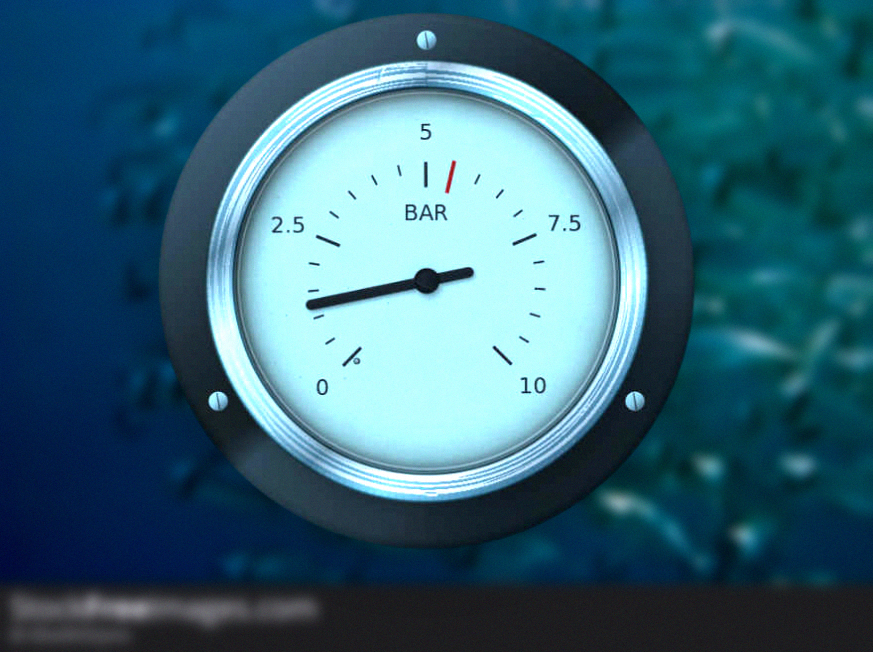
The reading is 1.25 bar
